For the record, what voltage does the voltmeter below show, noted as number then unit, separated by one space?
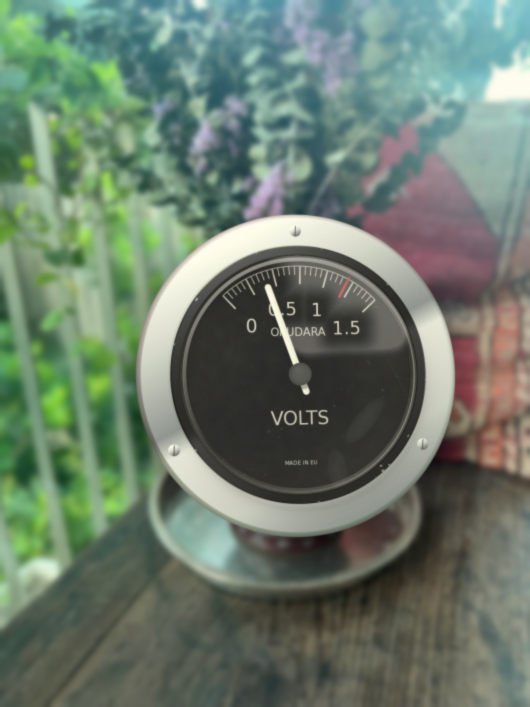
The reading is 0.4 V
